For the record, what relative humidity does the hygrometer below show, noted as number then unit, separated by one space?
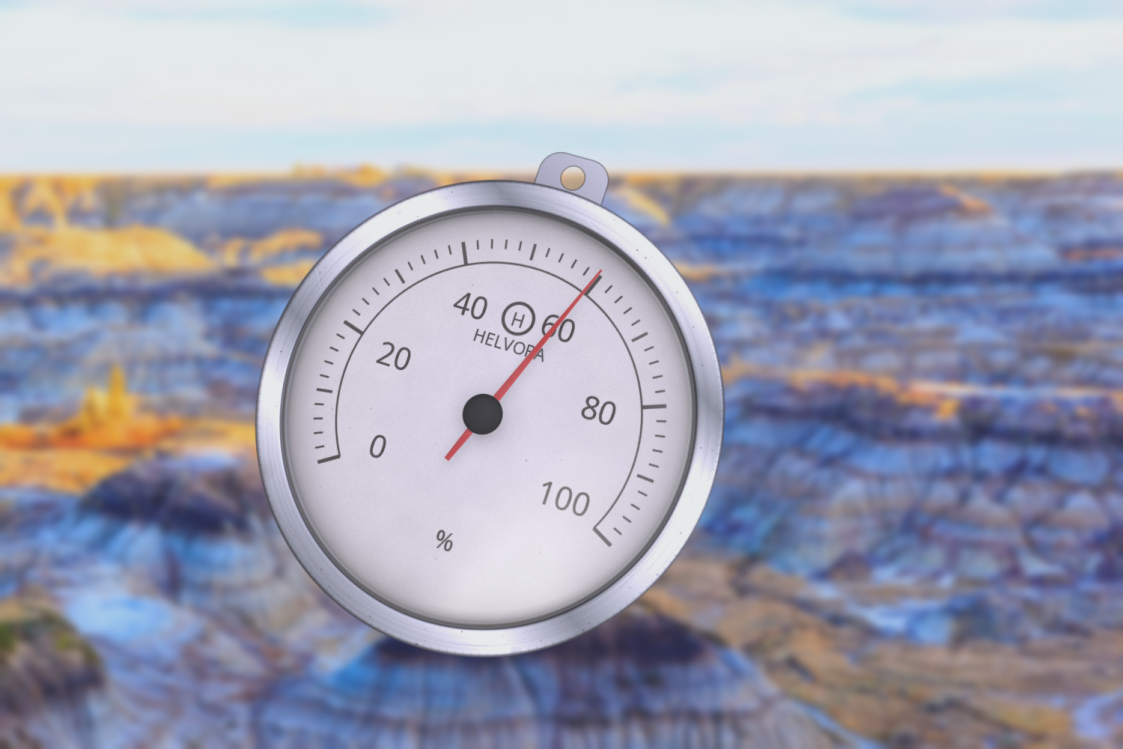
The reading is 60 %
